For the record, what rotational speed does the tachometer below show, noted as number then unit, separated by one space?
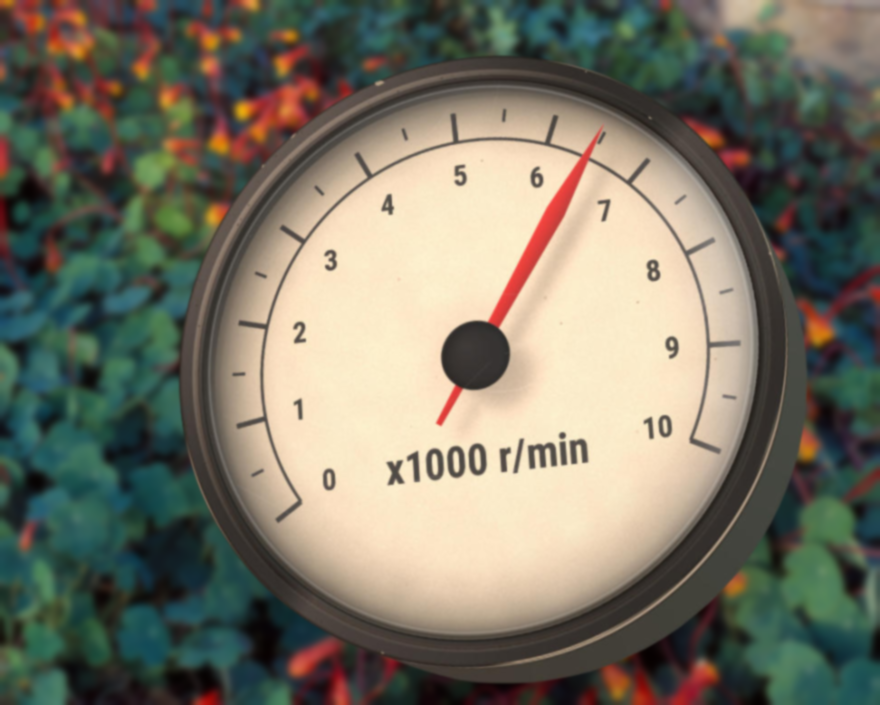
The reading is 6500 rpm
